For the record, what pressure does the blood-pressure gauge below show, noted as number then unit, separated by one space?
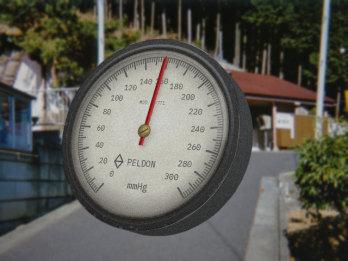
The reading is 160 mmHg
